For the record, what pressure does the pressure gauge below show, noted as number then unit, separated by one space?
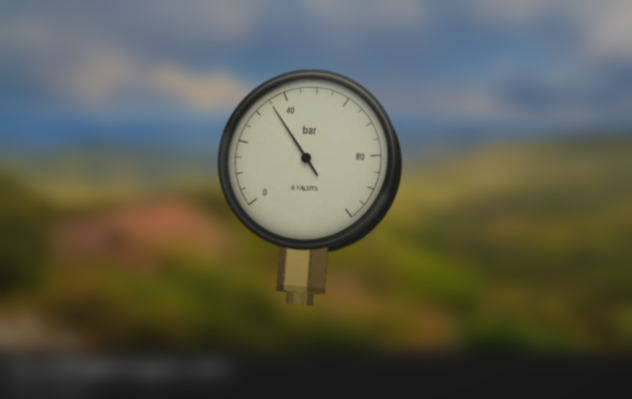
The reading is 35 bar
